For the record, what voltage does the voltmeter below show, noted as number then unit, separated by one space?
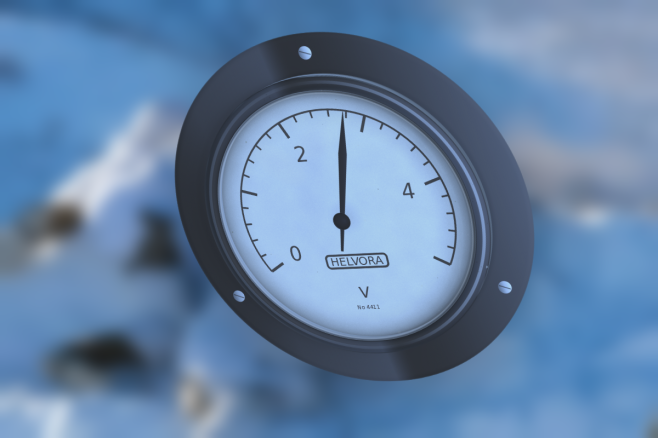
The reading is 2.8 V
